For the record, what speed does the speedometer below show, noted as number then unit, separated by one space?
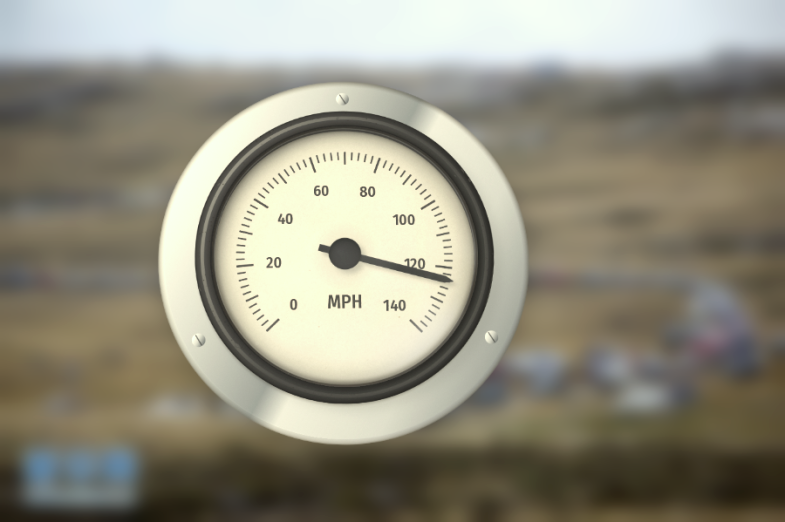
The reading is 124 mph
